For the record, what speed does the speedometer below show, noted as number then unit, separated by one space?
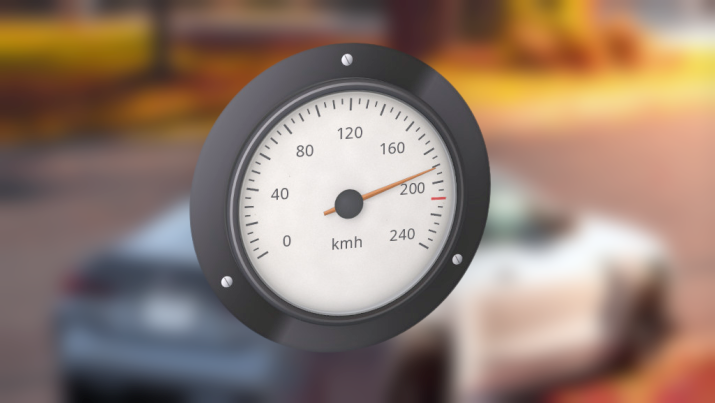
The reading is 190 km/h
